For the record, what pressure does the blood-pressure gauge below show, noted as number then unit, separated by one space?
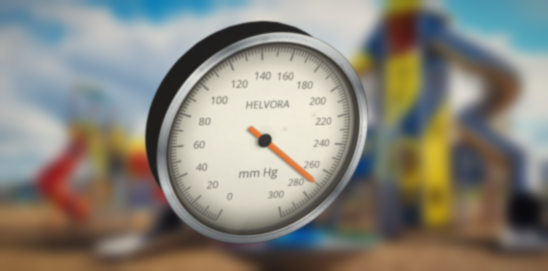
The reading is 270 mmHg
